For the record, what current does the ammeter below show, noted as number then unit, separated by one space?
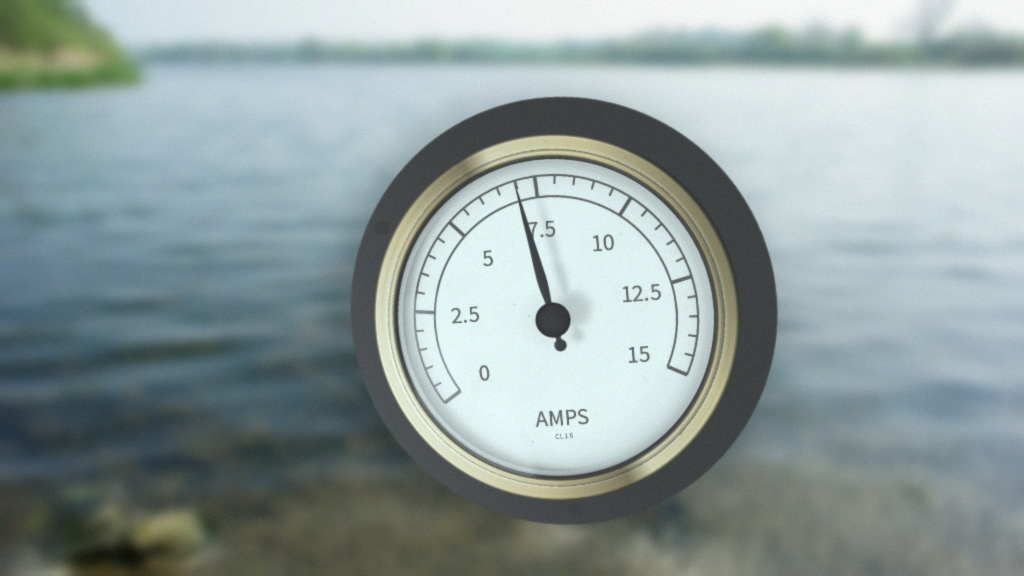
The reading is 7 A
